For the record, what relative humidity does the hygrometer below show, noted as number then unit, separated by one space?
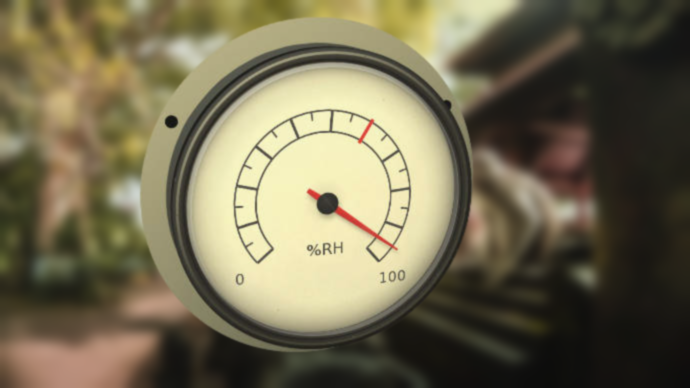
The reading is 95 %
